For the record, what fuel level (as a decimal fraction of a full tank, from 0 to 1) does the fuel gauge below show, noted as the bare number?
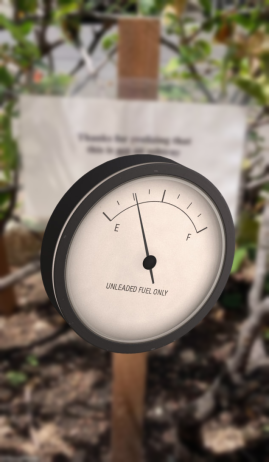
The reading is 0.25
